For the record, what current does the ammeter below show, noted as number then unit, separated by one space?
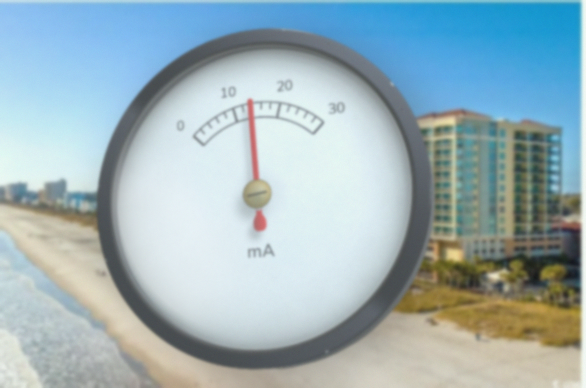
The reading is 14 mA
